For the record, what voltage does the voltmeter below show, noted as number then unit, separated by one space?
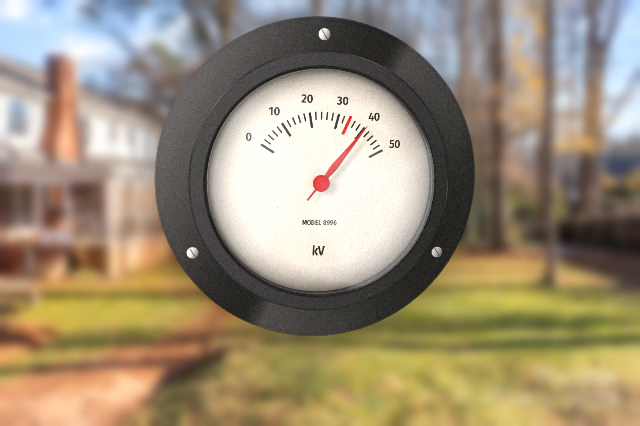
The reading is 40 kV
